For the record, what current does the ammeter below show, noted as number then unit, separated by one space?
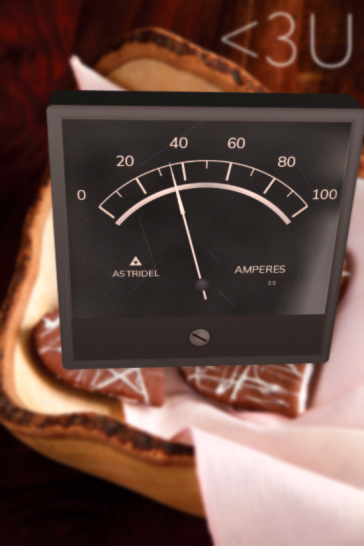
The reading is 35 A
